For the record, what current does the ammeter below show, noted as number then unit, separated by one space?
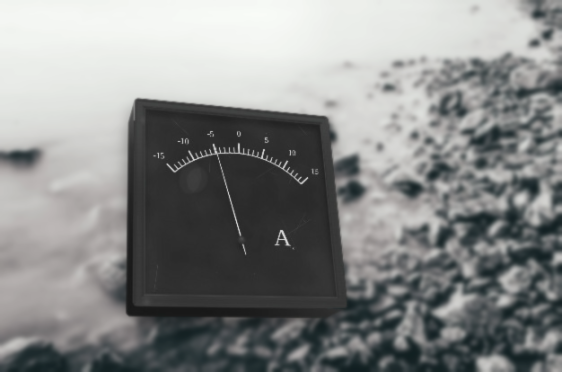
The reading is -5 A
